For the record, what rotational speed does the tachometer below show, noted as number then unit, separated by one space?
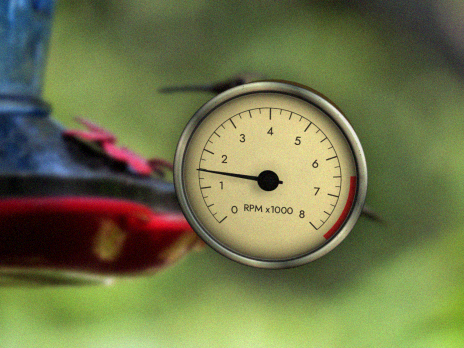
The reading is 1500 rpm
